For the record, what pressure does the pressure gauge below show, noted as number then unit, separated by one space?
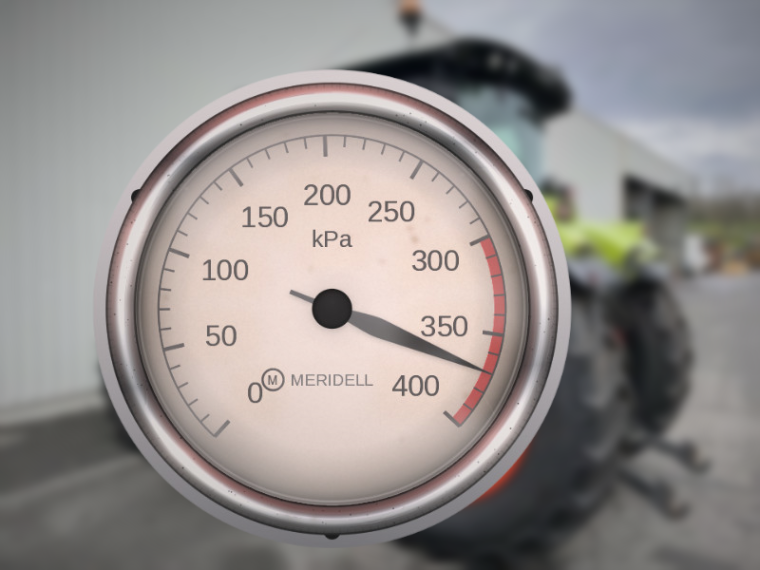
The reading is 370 kPa
